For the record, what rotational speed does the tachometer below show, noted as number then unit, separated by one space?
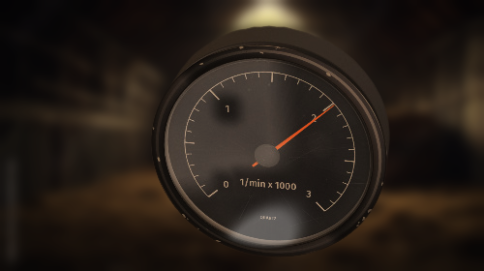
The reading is 2000 rpm
